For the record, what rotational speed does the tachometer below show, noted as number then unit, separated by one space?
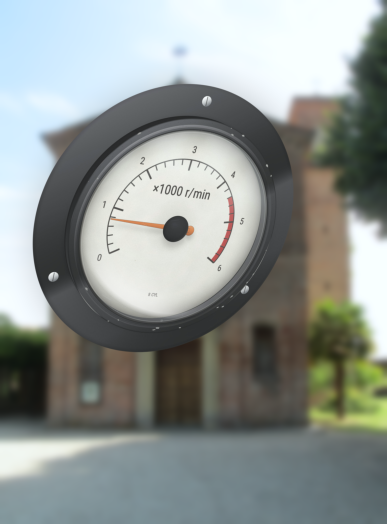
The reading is 800 rpm
